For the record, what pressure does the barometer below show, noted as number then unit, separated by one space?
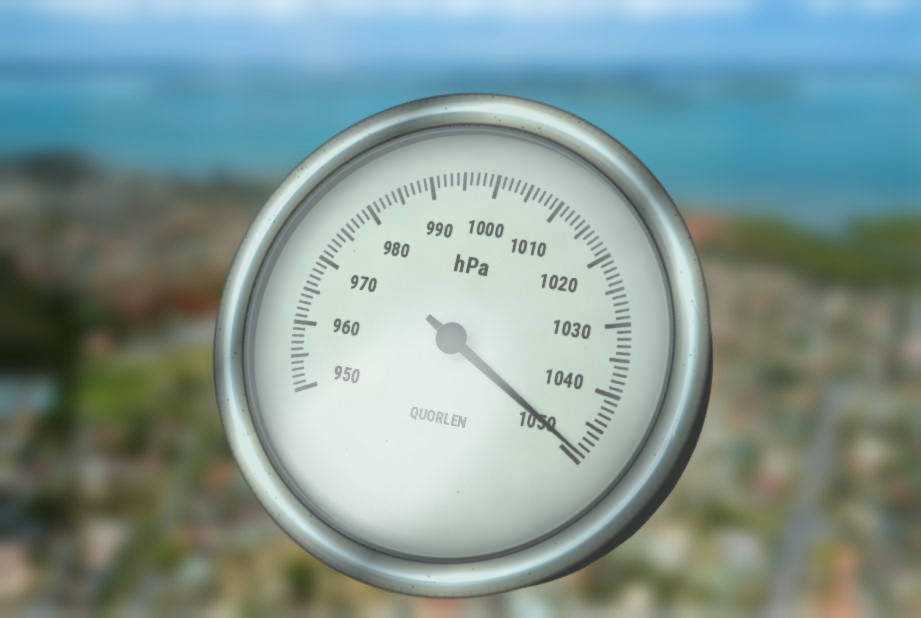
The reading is 1049 hPa
